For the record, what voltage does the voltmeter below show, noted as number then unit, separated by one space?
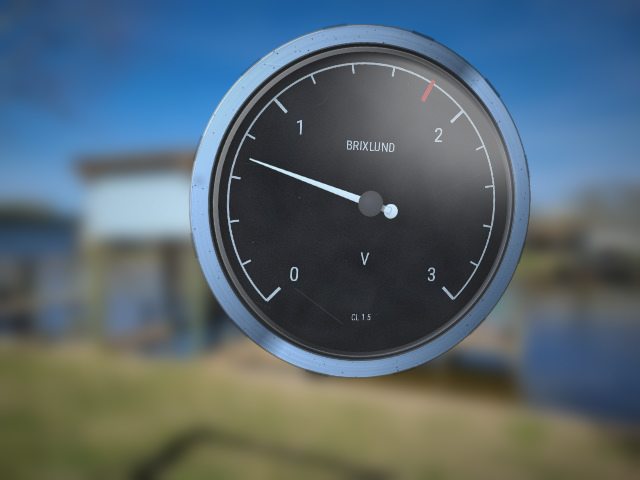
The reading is 0.7 V
